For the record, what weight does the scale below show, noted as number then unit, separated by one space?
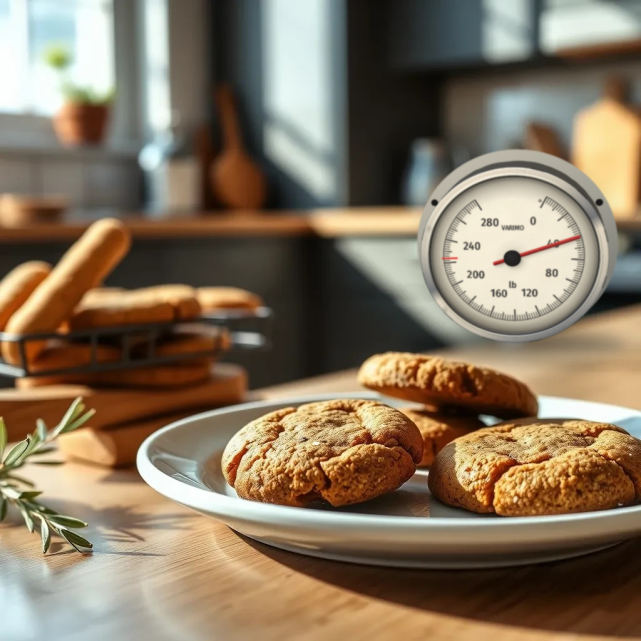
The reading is 40 lb
